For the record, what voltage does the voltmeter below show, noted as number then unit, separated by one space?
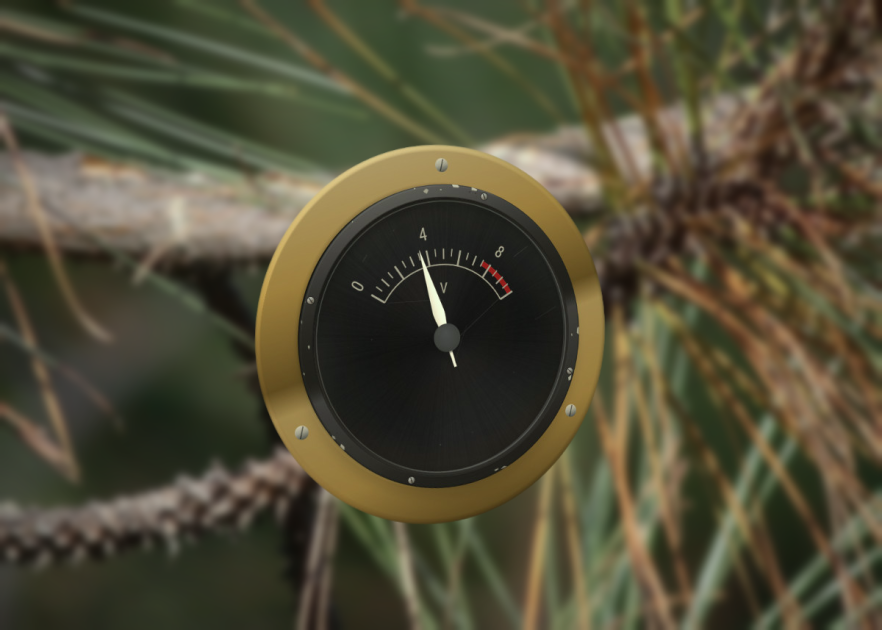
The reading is 3.5 V
